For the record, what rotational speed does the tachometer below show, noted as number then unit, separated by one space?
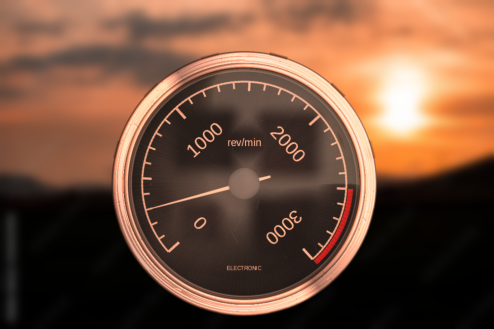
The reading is 300 rpm
